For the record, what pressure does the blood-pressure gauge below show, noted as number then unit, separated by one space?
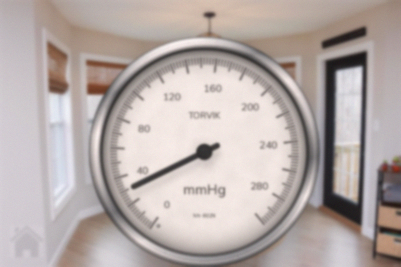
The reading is 30 mmHg
